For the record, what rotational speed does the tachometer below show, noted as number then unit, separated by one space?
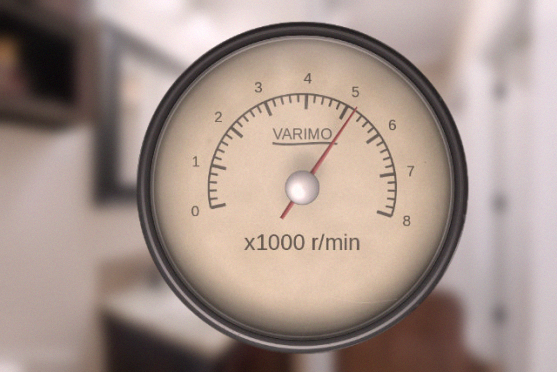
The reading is 5200 rpm
